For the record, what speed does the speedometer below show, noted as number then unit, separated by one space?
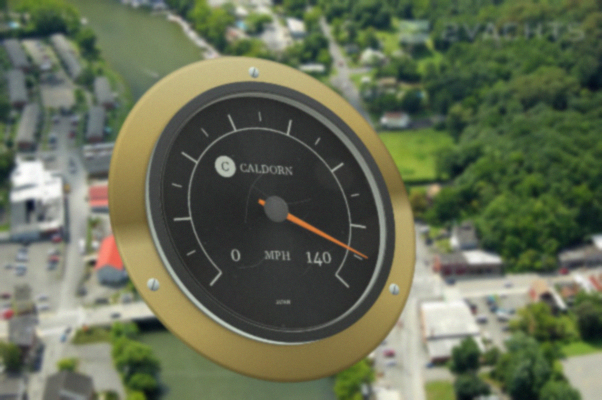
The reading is 130 mph
